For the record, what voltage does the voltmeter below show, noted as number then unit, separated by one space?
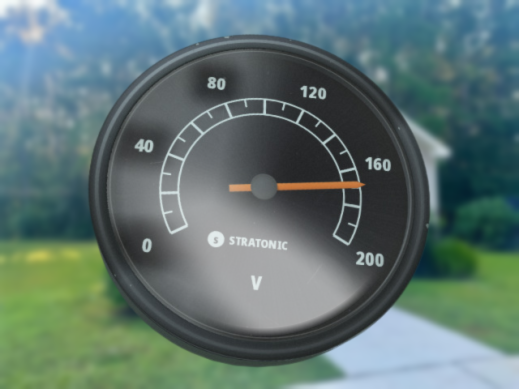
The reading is 170 V
